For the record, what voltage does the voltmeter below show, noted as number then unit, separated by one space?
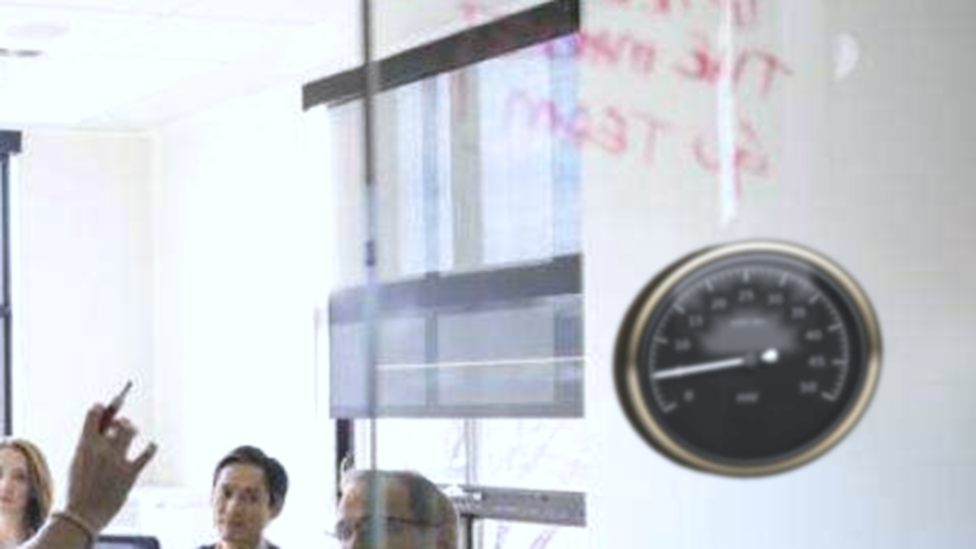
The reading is 5 mV
